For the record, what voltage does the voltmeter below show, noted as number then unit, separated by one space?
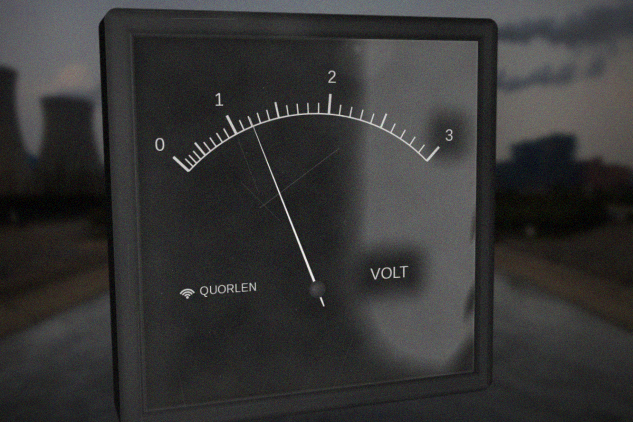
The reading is 1.2 V
